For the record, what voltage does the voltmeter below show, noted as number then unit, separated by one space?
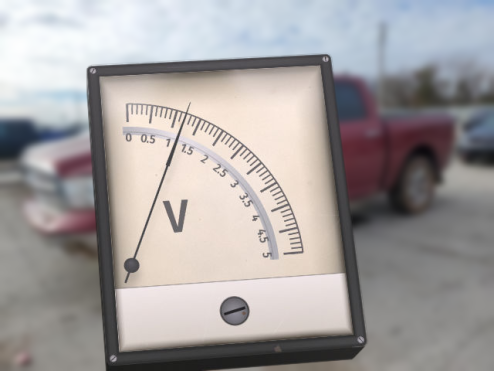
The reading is 1.2 V
